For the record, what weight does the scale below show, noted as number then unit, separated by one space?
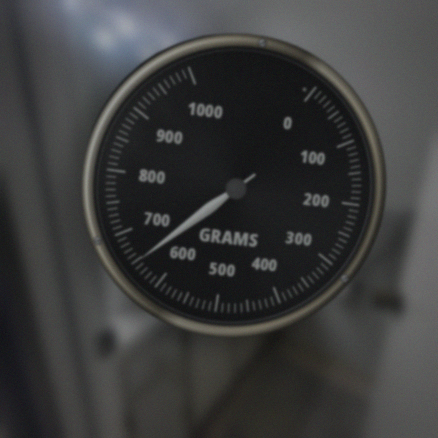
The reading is 650 g
